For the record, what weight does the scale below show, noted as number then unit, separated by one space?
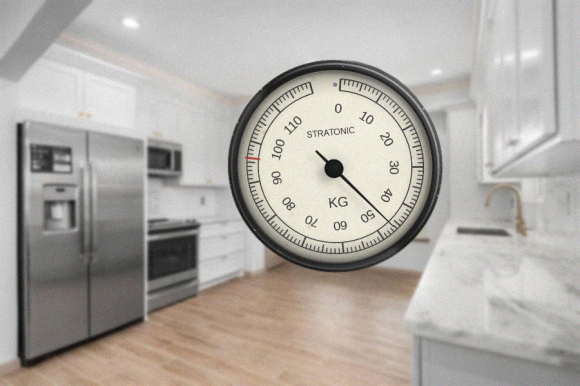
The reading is 46 kg
